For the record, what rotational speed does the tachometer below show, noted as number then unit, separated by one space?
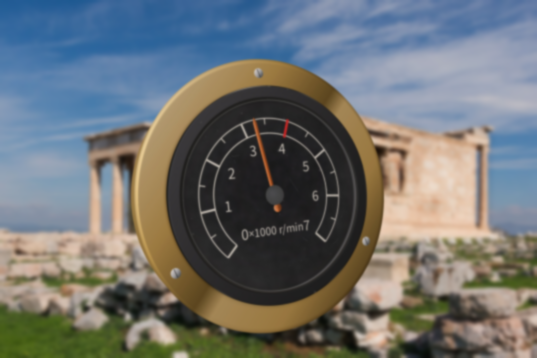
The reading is 3250 rpm
